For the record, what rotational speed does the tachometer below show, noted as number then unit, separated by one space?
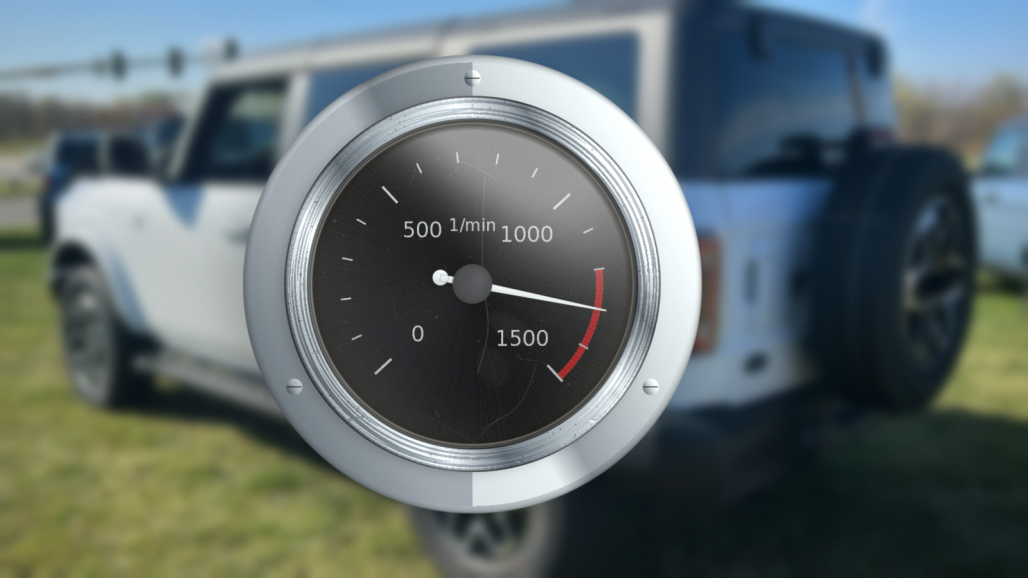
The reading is 1300 rpm
